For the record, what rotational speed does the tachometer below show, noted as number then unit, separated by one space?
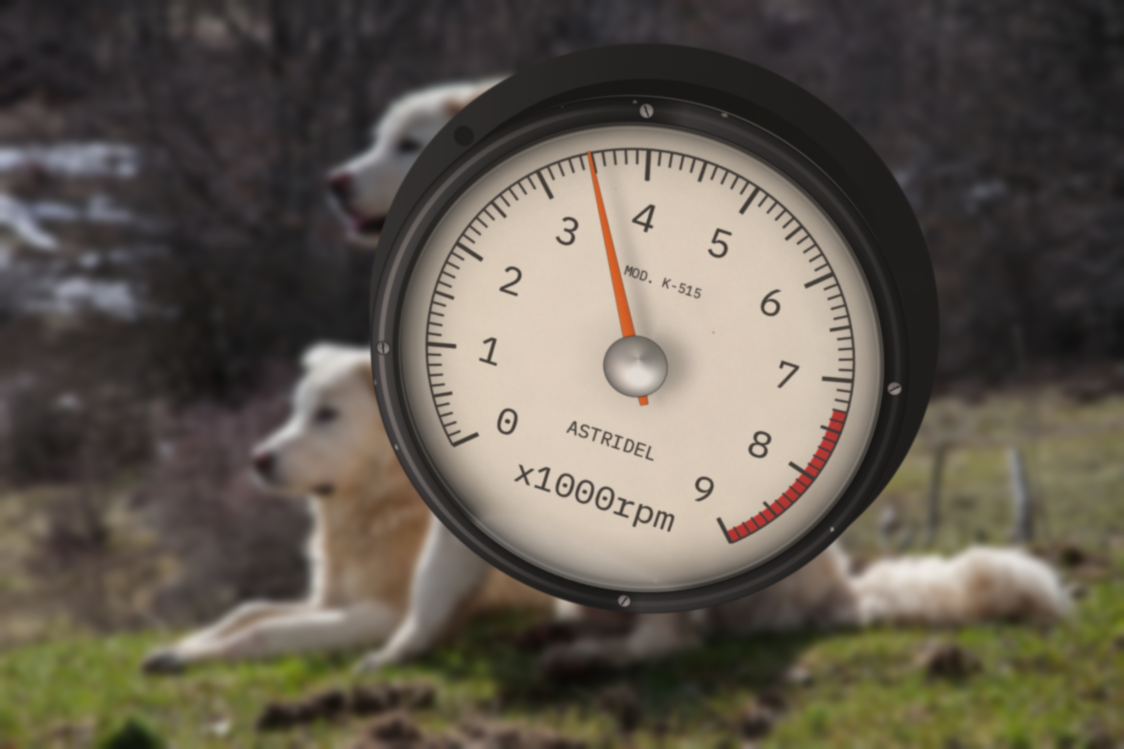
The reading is 3500 rpm
